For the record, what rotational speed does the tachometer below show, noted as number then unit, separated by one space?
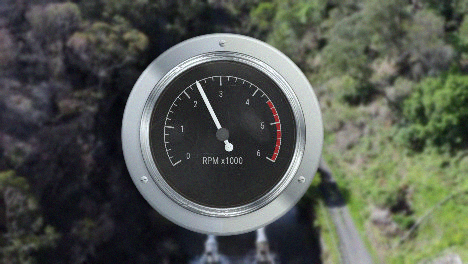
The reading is 2400 rpm
